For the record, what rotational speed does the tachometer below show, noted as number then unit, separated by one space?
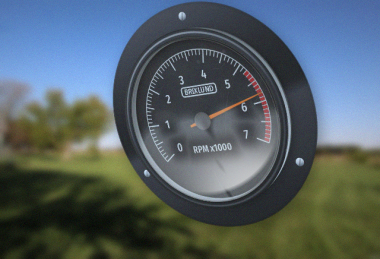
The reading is 5800 rpm
